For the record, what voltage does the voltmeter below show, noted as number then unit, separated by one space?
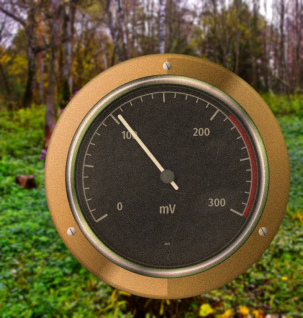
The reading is 105 mV
